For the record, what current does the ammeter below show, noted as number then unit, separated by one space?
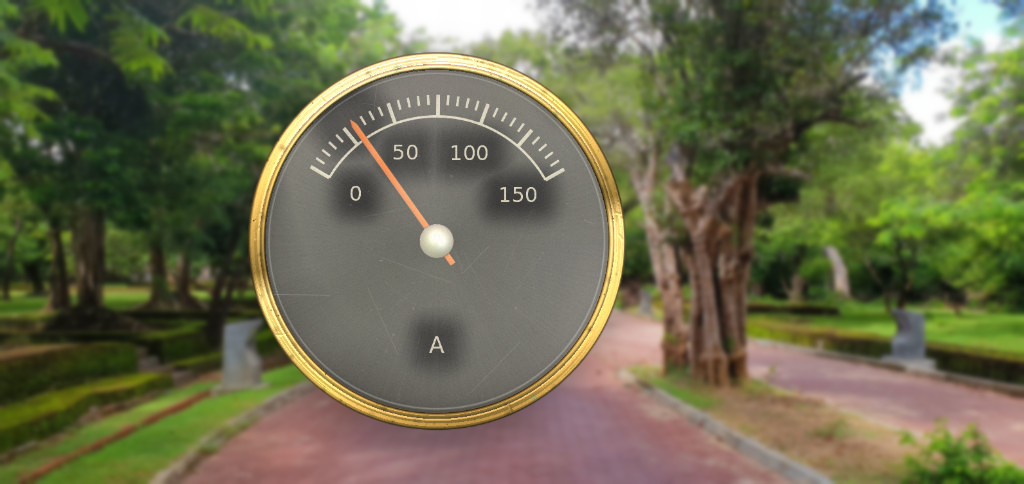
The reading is 30 A
